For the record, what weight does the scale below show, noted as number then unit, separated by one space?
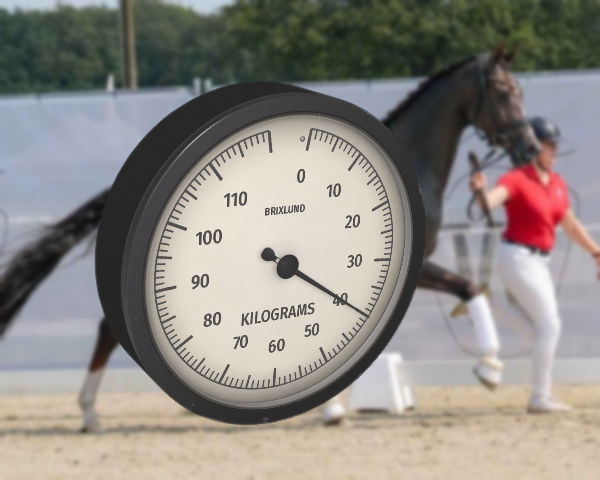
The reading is 40 kg
